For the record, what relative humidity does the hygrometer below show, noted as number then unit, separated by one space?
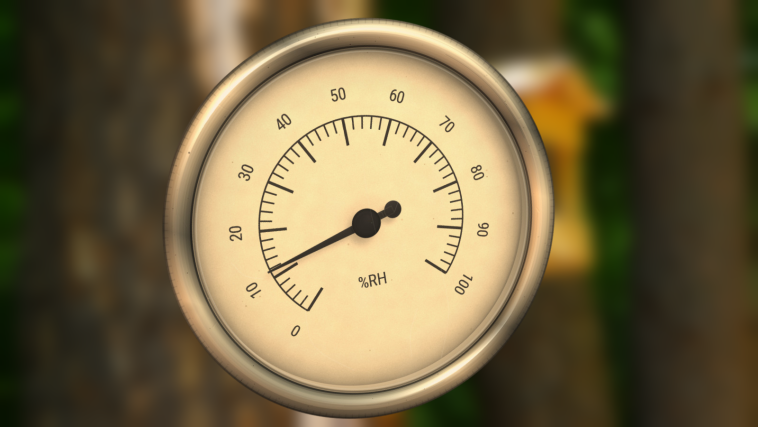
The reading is 12 %
